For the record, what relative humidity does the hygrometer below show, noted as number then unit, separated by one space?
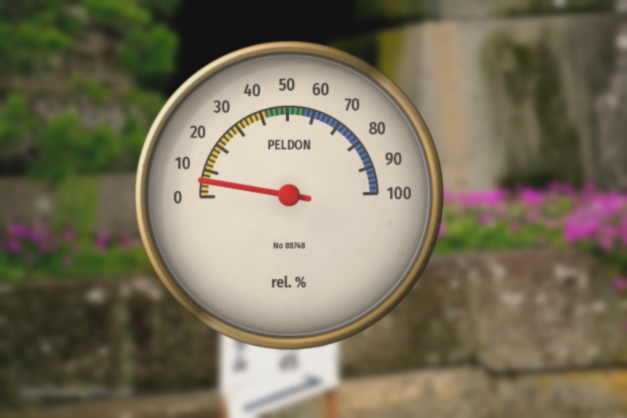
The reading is 6 %
